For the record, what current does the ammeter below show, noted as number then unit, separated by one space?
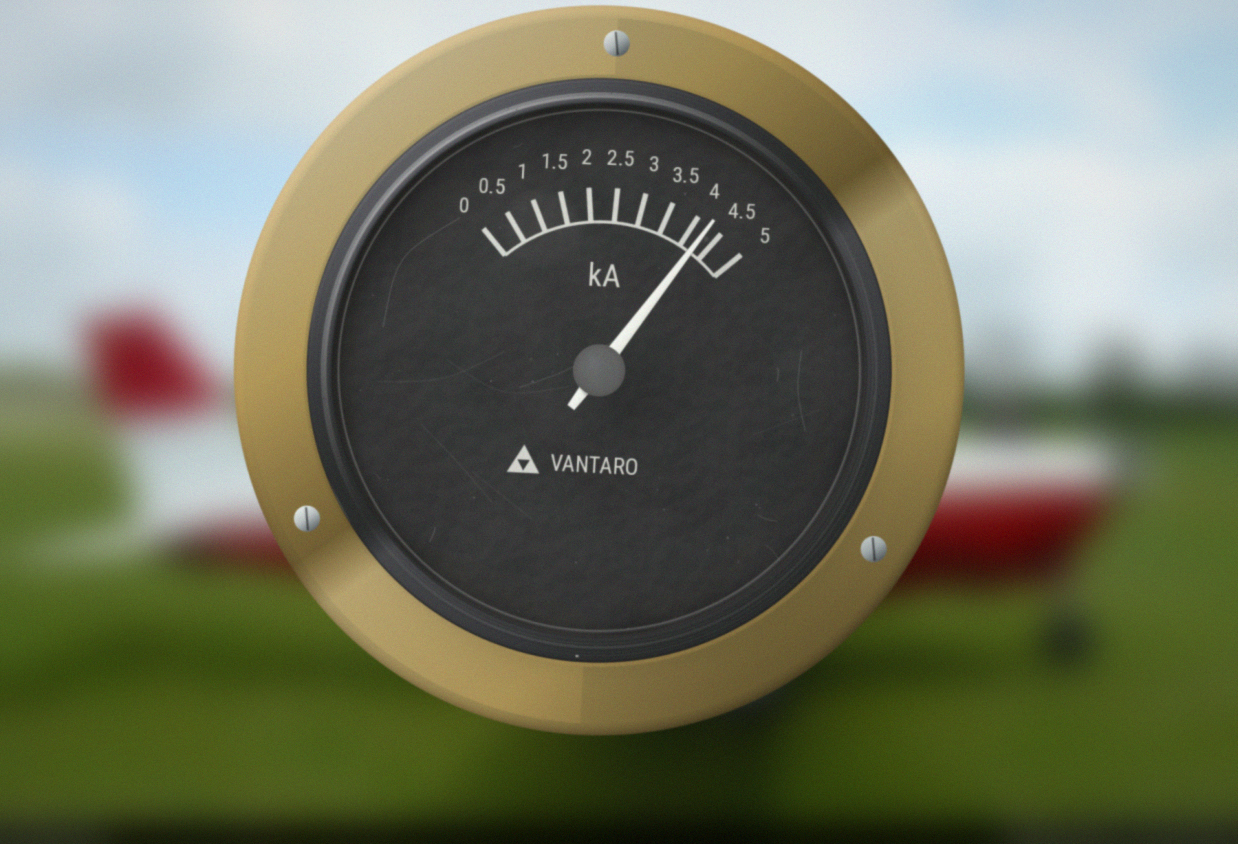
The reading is 4.25 kA
